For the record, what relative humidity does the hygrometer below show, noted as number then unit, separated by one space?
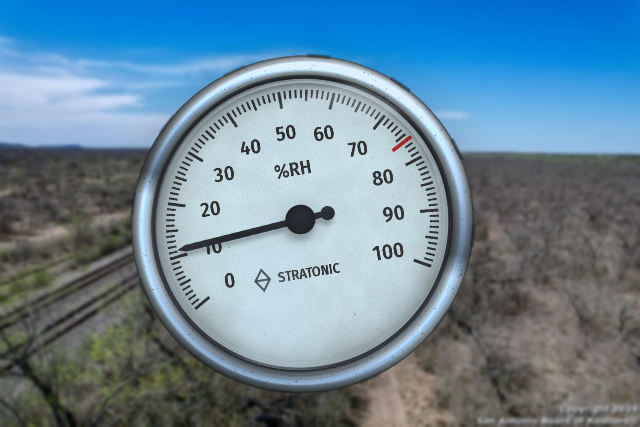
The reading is 11 %
